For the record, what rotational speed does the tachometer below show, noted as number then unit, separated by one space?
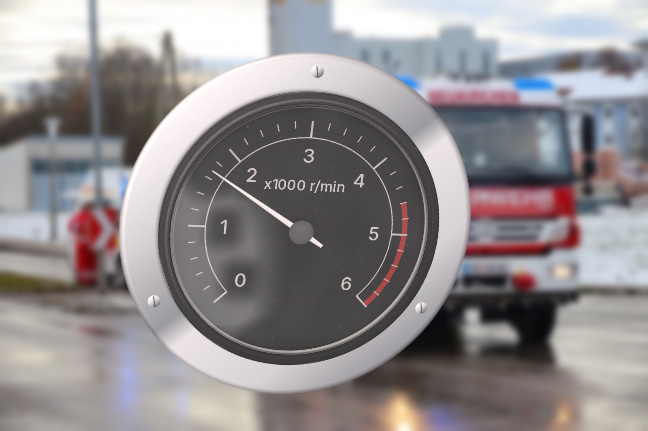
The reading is 1700 rpm
